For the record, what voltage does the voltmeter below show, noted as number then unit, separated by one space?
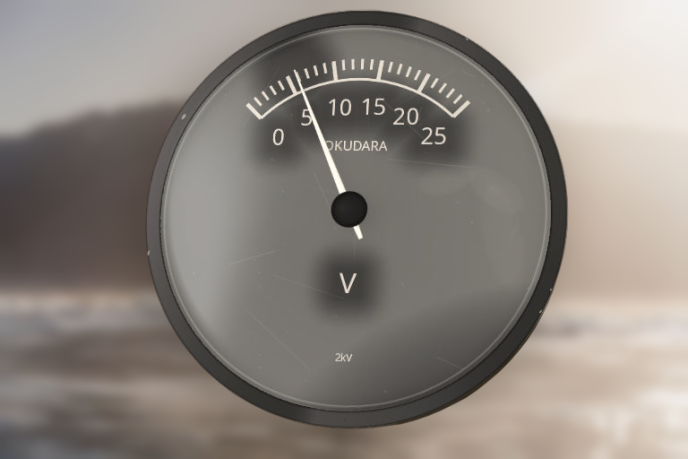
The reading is 6 V
